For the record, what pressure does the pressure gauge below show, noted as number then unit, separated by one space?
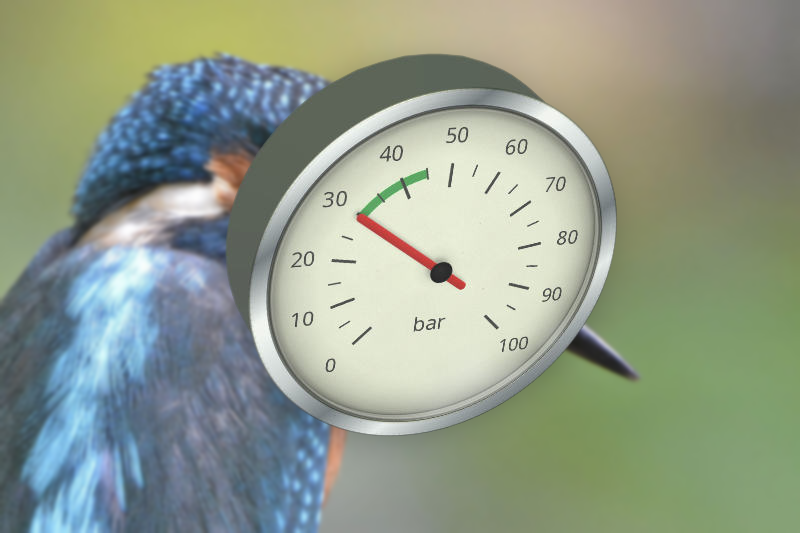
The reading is 30 bar
